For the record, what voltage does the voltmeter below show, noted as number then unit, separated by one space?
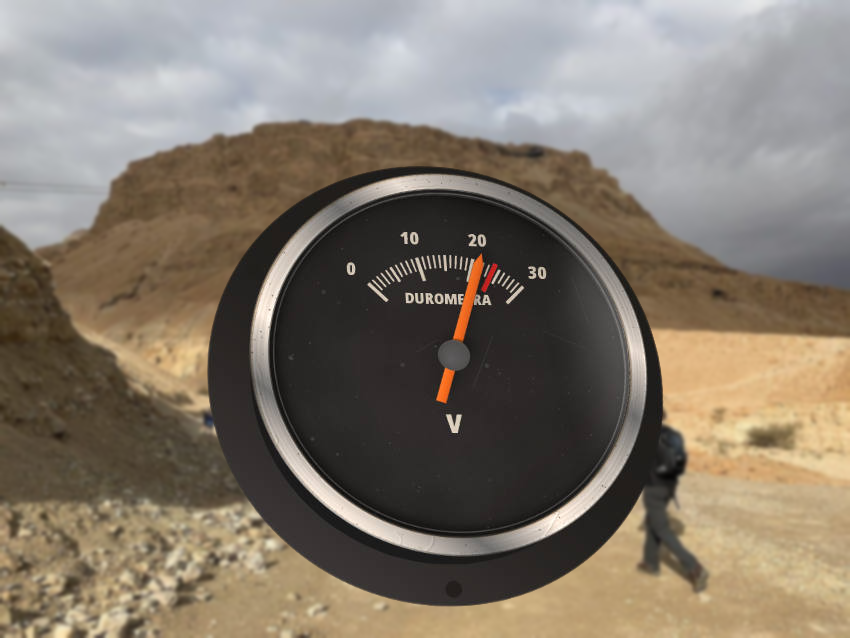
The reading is 21 V
